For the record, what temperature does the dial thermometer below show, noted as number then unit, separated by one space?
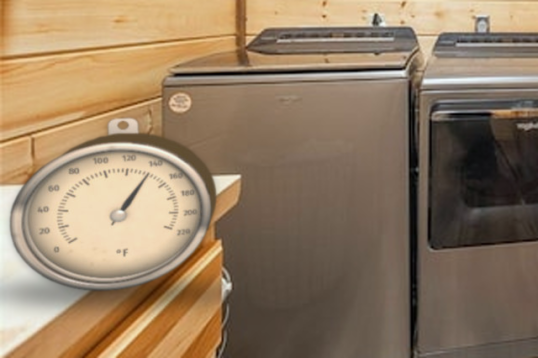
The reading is 140 °F
